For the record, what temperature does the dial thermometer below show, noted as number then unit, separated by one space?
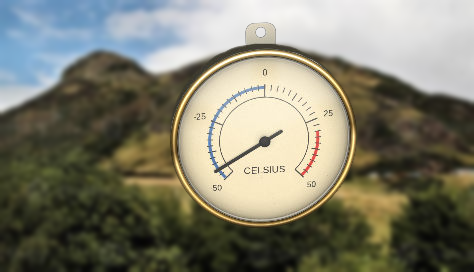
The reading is -45 °C
